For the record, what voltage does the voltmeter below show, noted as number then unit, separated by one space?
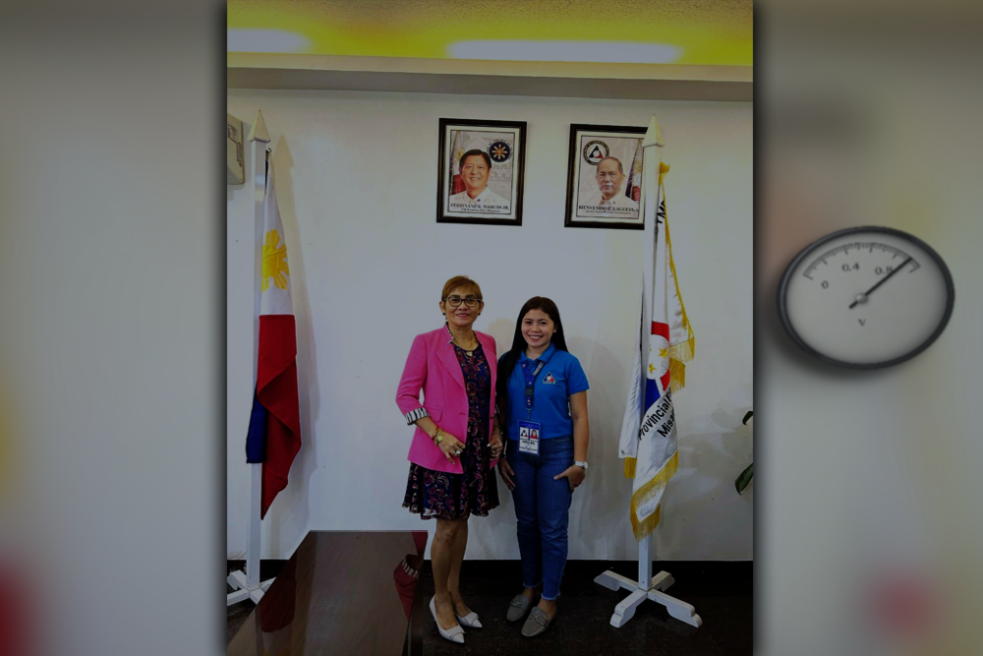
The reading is 0.9 V
